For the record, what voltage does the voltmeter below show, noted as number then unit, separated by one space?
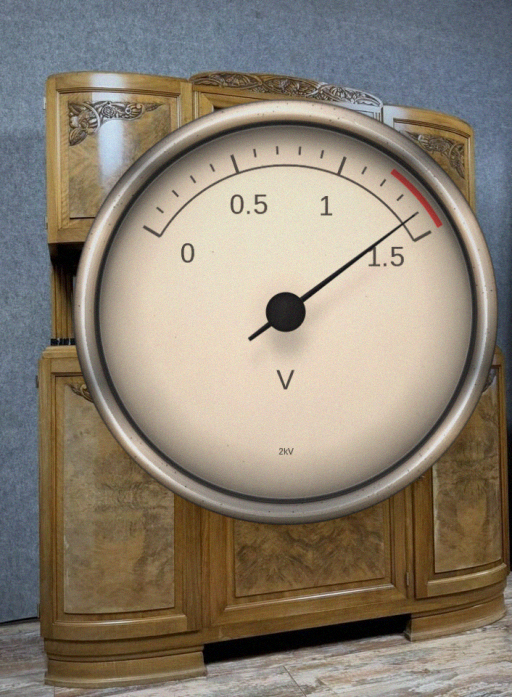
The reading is 1.4 V
